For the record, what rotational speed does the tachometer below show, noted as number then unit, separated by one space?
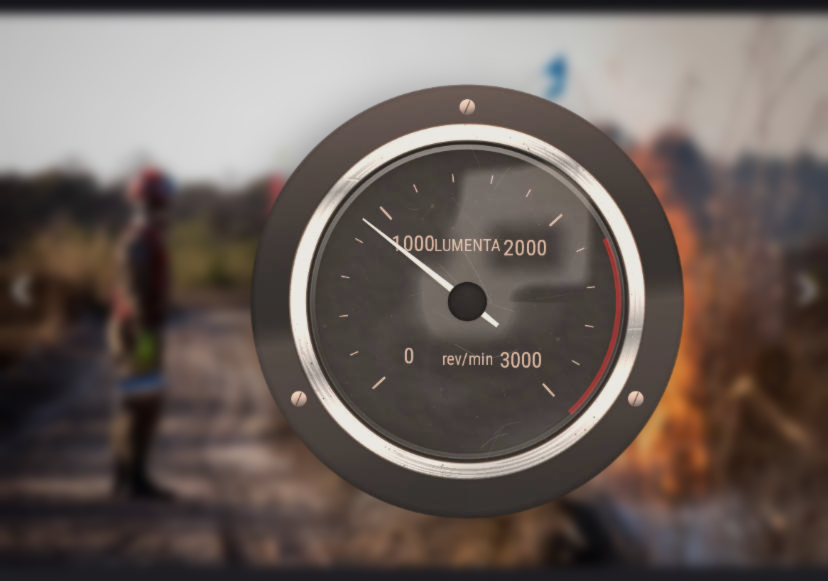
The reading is 900 rpm
